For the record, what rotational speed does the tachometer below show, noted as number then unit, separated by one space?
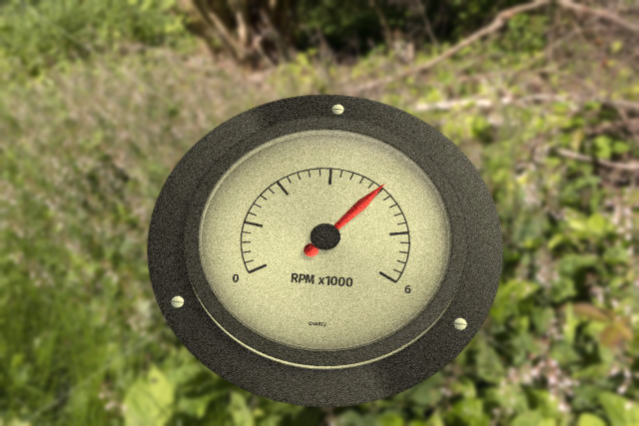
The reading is 4000 rpm
